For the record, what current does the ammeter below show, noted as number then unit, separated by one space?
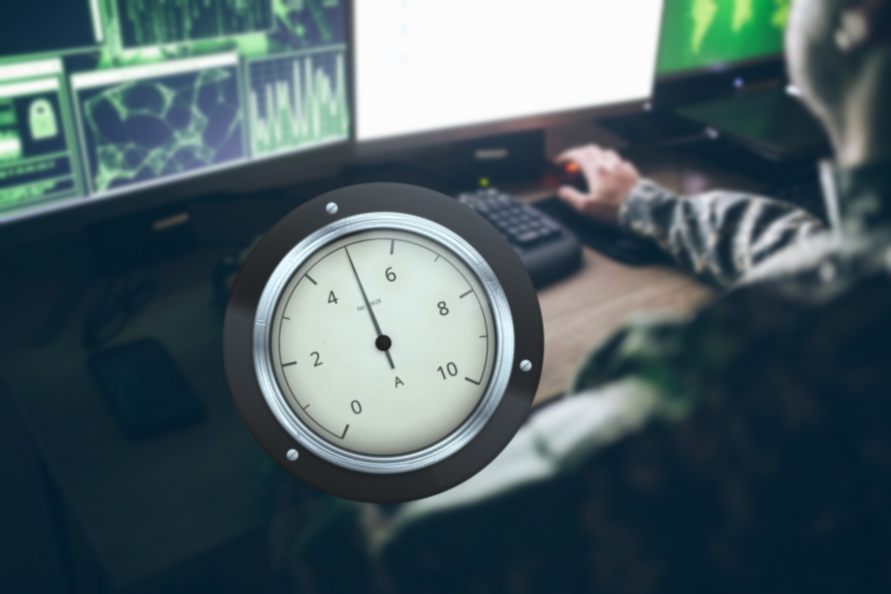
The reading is 5 A
